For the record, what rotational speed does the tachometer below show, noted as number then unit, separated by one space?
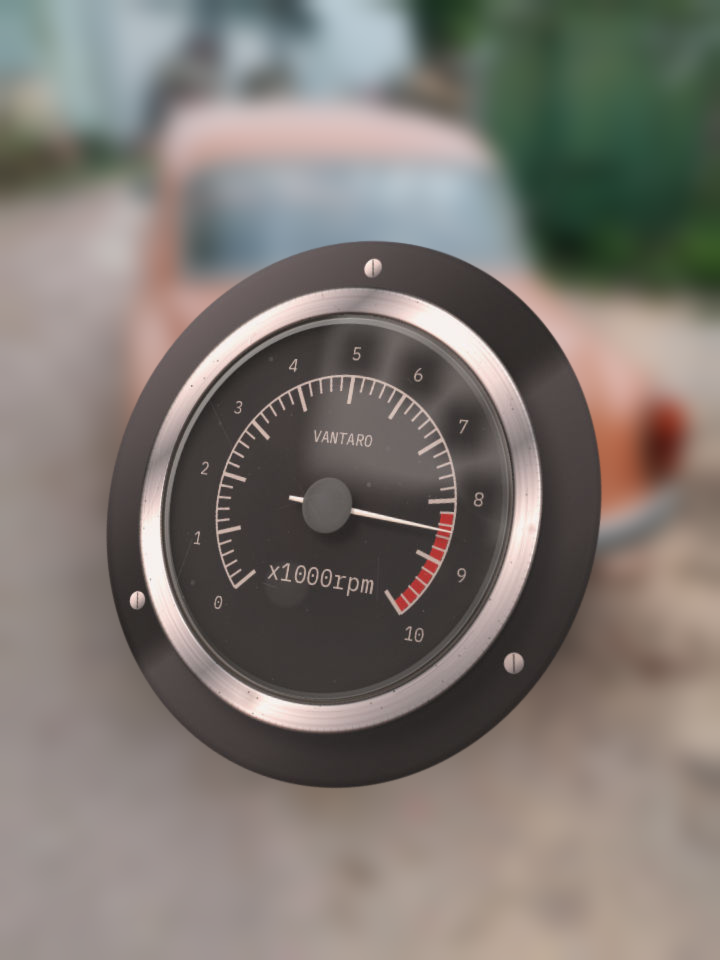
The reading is 8500 rpm
